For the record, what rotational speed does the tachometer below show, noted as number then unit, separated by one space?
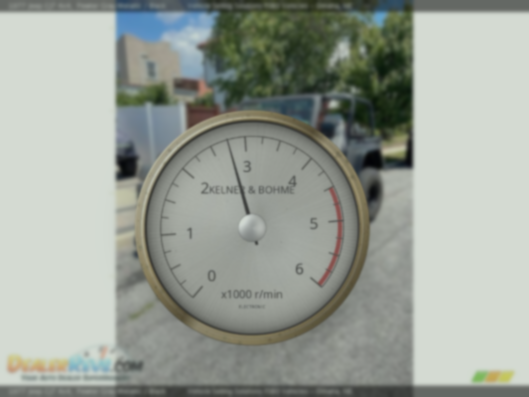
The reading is 2750 rpm
